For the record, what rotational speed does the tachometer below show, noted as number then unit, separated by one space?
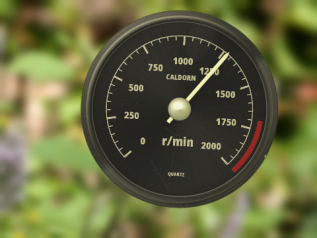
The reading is 1275 rpm
